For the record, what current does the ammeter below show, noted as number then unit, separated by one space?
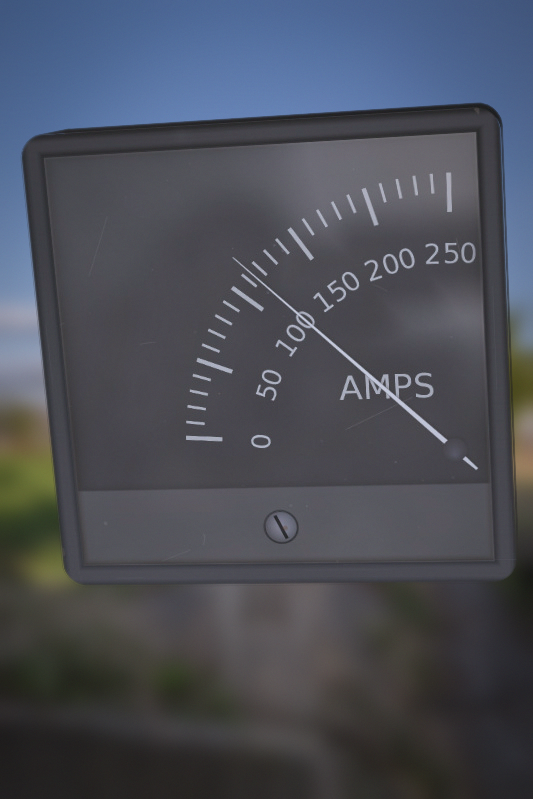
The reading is 115 A
